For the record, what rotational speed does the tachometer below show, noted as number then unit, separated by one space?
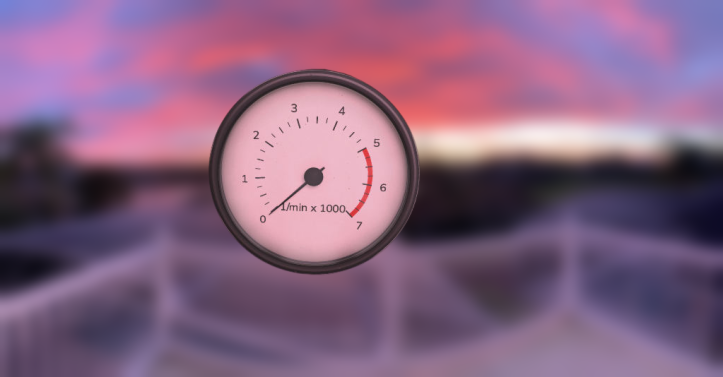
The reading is 0 rpm
